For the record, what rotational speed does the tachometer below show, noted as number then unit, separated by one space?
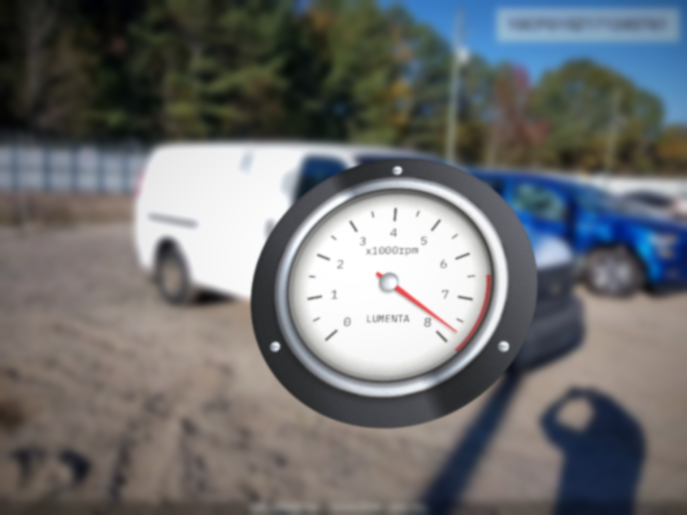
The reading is 7750 rpm
